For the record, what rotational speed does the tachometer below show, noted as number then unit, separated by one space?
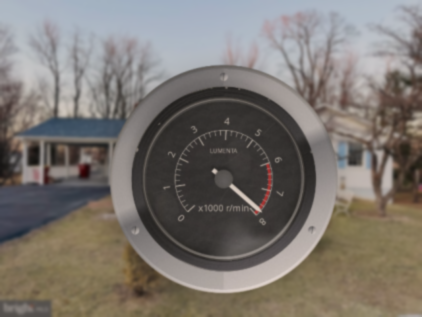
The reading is 7800 rpm
